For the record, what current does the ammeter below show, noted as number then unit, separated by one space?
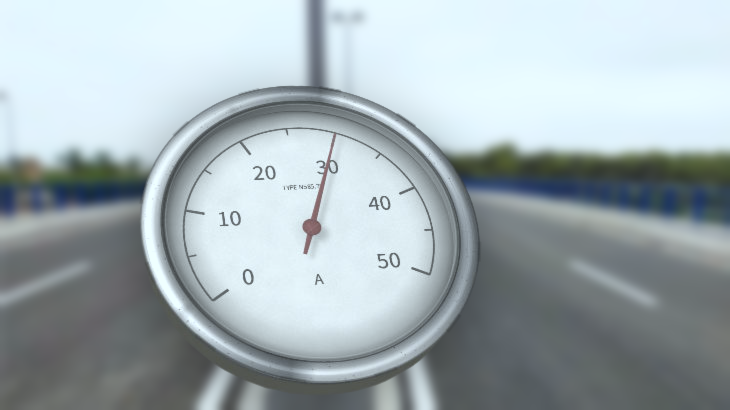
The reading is 30 A
